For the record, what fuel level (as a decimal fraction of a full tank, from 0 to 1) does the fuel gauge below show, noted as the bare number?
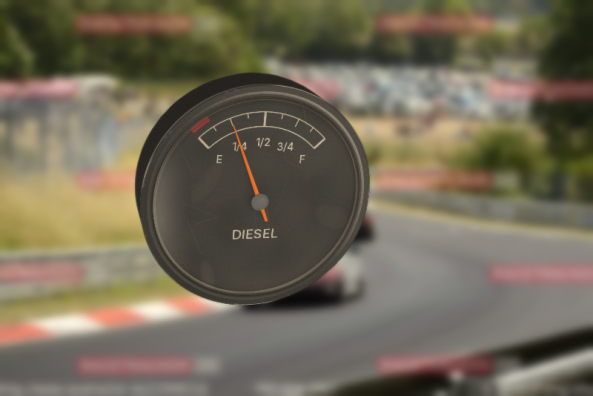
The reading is 0.25
